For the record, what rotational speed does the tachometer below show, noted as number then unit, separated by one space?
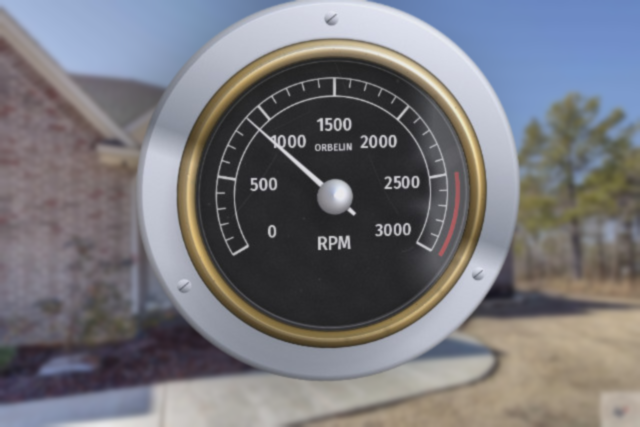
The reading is 900 rpm
